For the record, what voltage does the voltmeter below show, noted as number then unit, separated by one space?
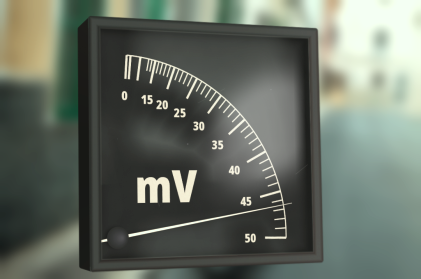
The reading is 46.5 mV
